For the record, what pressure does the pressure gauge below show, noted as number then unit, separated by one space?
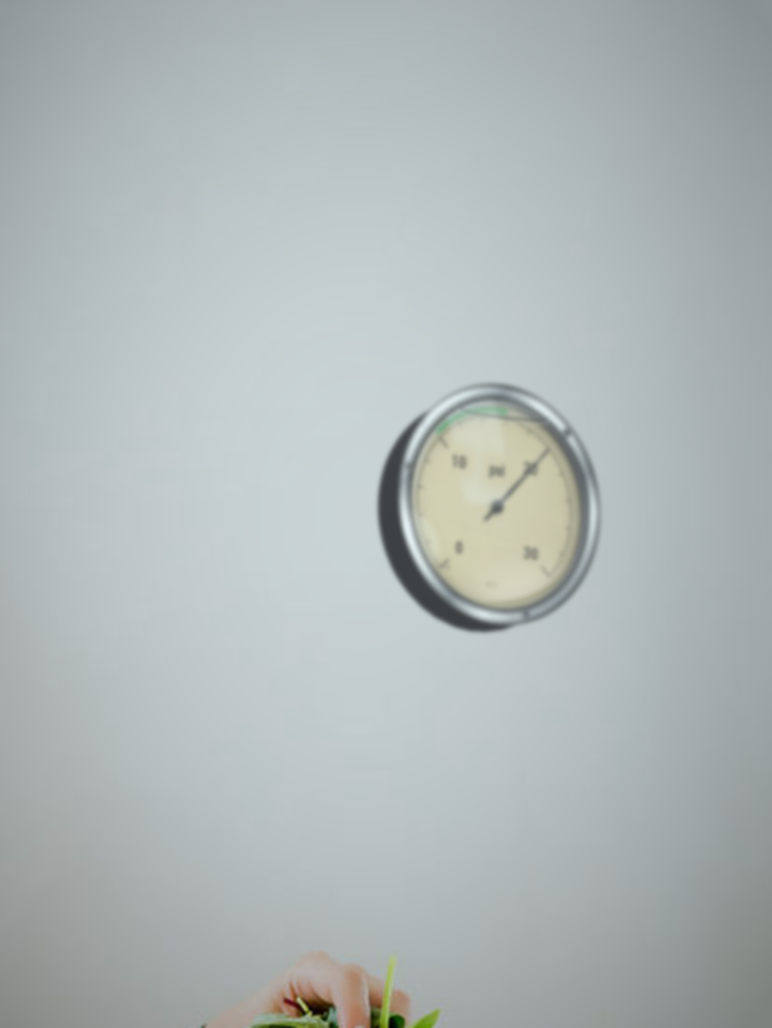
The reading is 20 psi
